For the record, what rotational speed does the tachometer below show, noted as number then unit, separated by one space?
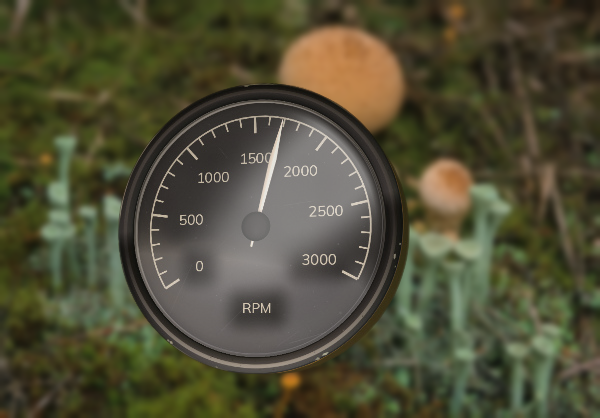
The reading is 1700 rpm
